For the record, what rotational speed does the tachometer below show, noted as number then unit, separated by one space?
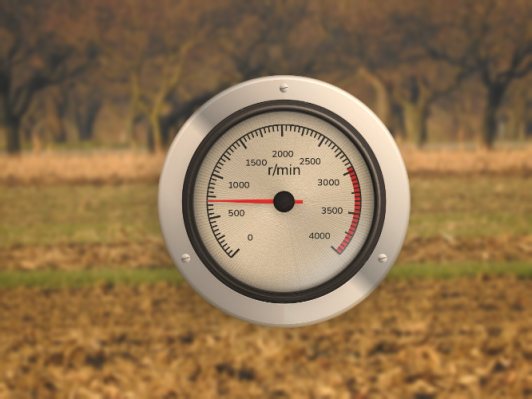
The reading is 700 rpm
